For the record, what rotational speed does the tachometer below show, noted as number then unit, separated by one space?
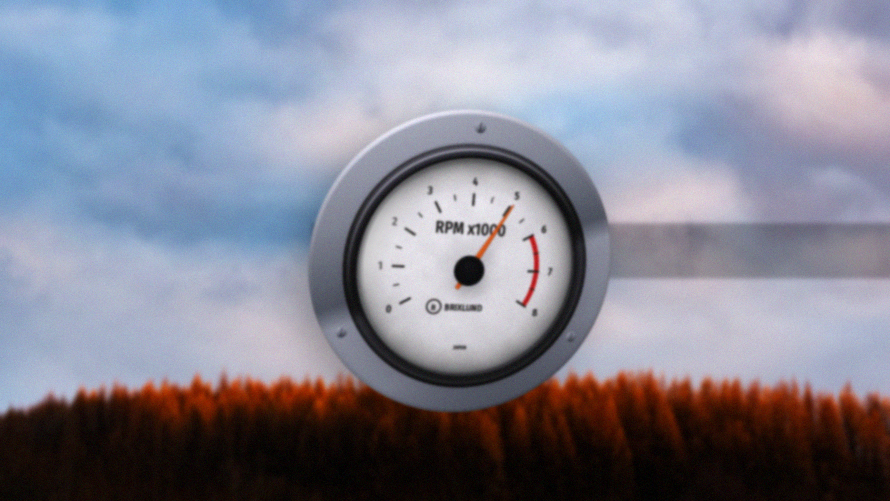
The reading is 5000 rpm
